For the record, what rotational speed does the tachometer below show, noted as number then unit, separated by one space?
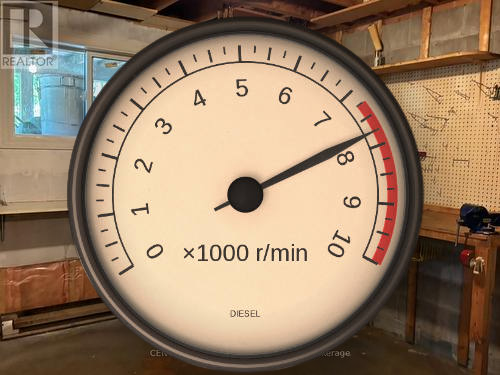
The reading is 7750 rpm
